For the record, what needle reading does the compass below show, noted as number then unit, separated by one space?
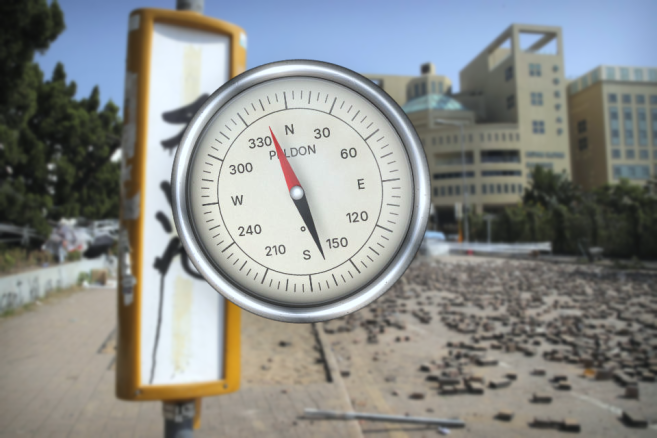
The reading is 345 °
